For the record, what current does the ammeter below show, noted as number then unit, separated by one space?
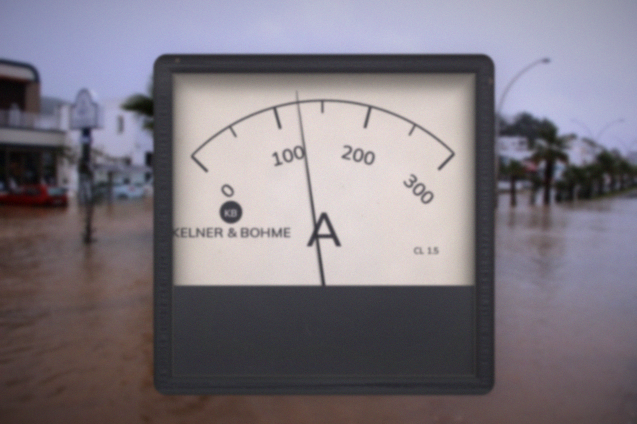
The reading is 125 A
